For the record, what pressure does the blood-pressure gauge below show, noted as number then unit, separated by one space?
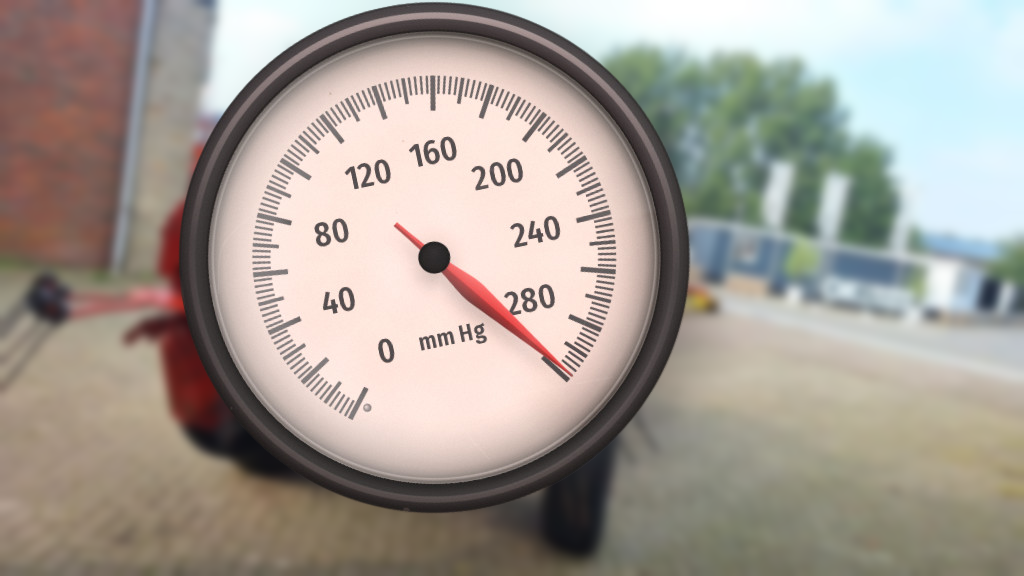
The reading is 298 mmHg
